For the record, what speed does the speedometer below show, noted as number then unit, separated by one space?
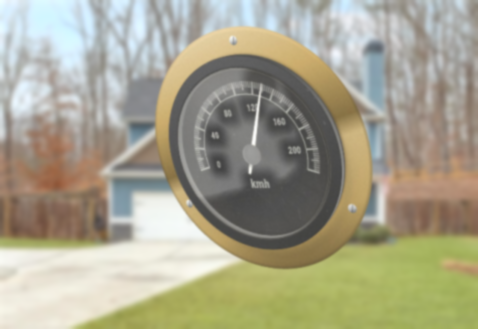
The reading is 130 km/h
